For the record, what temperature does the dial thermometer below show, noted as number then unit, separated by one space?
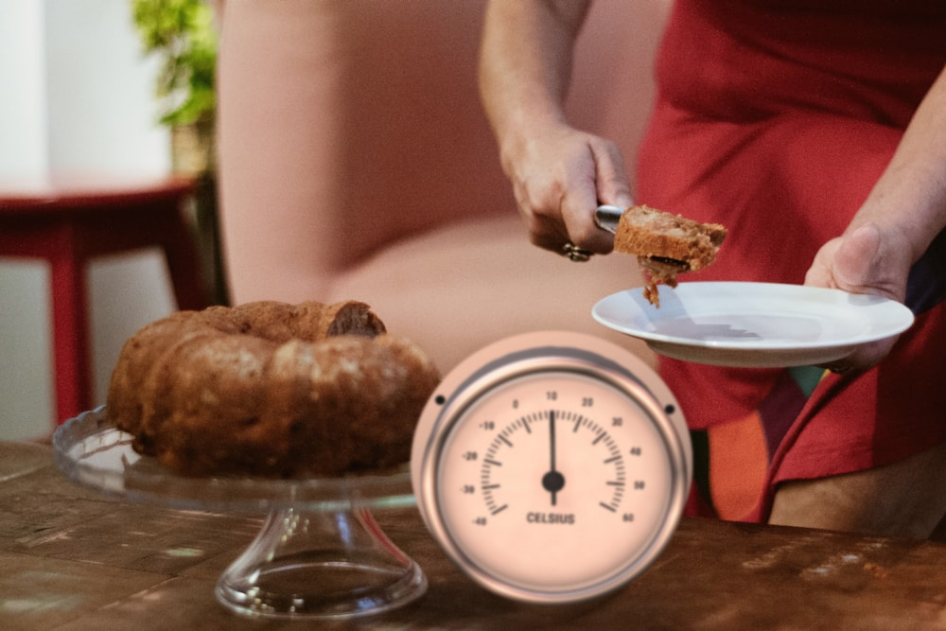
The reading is 10 °C
